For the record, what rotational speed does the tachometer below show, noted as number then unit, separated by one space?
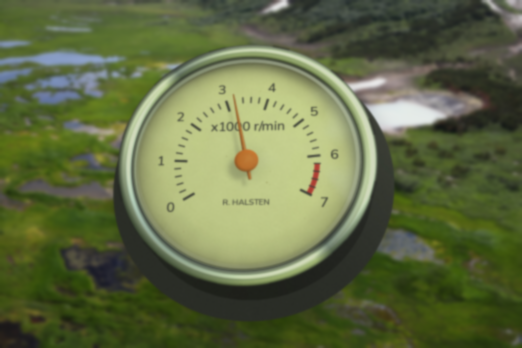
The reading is 3200 rpm
